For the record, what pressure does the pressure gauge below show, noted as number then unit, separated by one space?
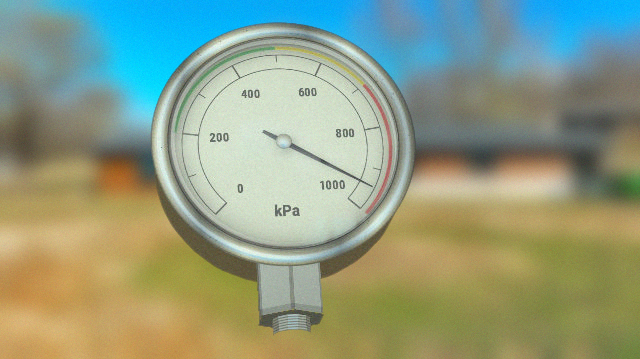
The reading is 950 kPa
